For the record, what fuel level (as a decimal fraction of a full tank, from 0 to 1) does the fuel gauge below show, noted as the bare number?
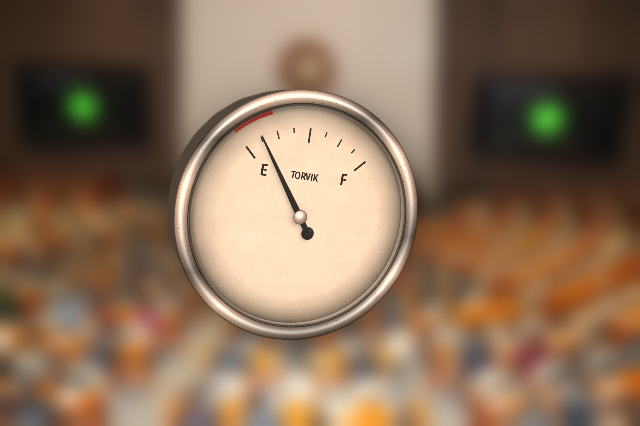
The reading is 0.125
